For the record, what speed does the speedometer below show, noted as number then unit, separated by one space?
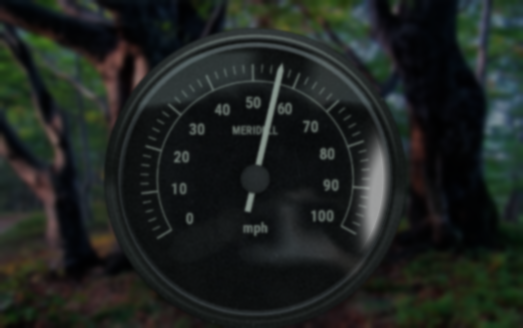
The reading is 56 mph
